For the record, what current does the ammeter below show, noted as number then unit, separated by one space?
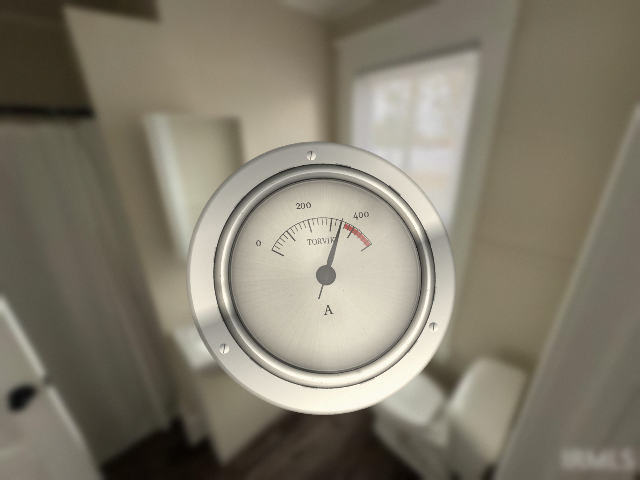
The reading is 340 A
